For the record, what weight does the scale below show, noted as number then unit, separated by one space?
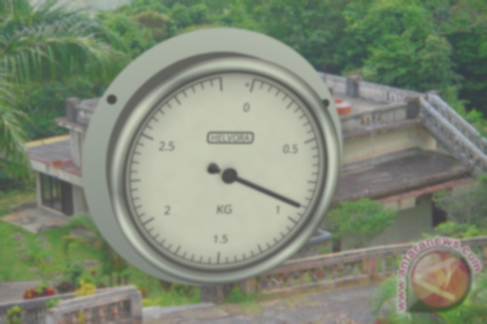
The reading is 0.9 kg
